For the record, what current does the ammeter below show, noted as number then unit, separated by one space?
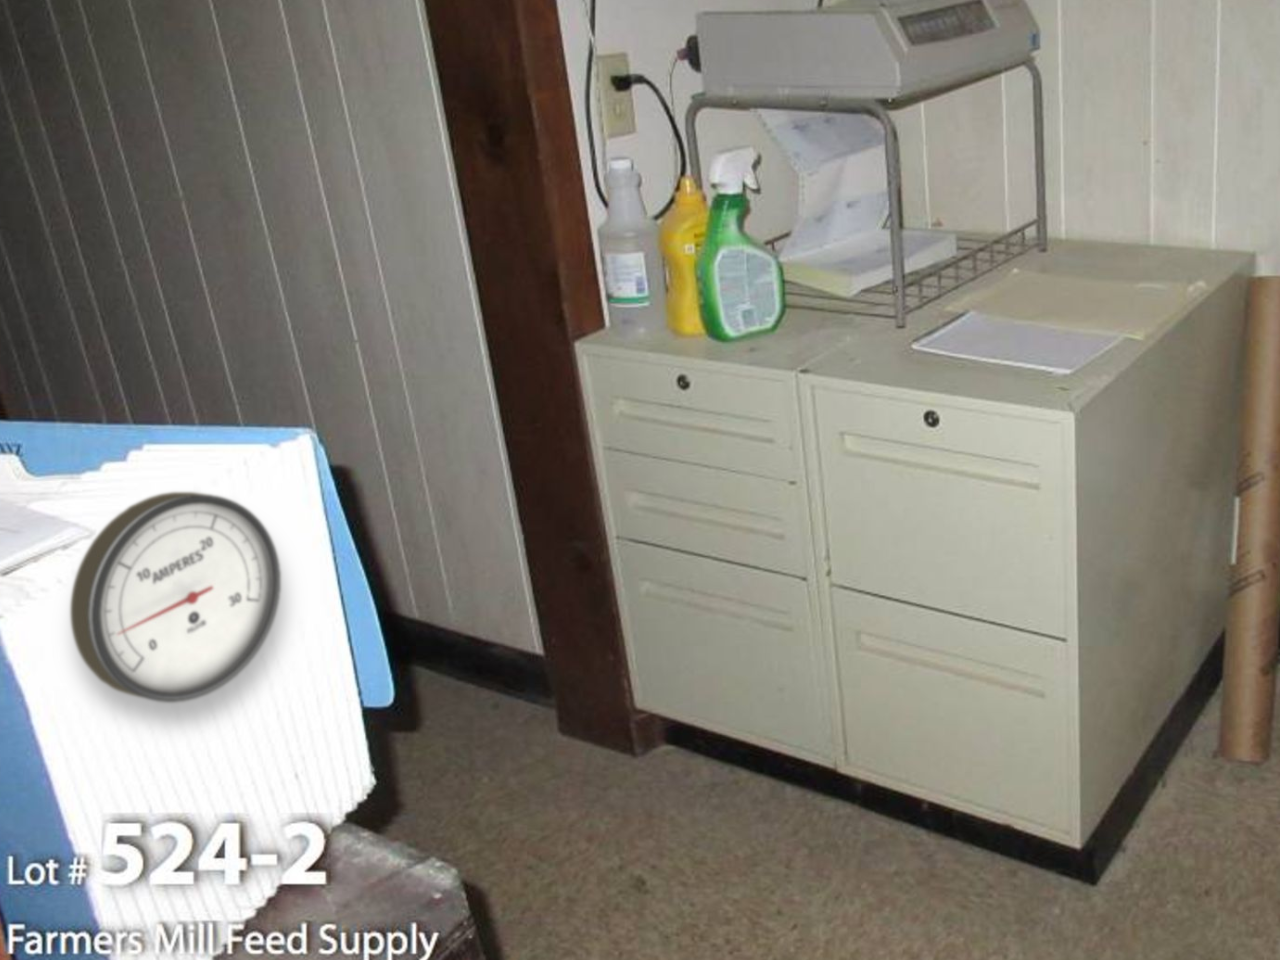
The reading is 4 A
